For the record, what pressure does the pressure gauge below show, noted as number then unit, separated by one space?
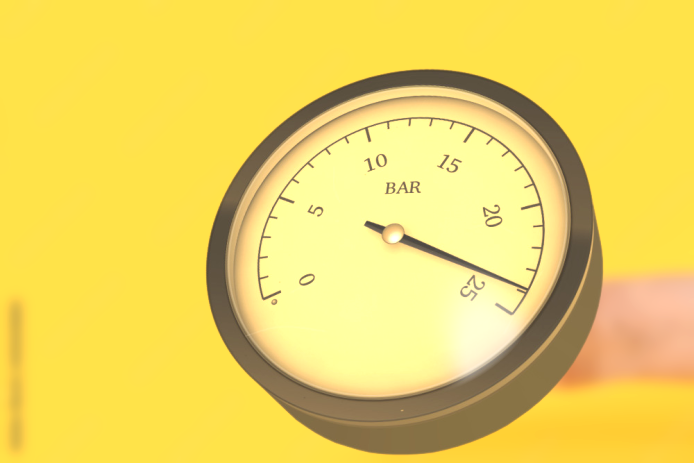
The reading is 24 bar
